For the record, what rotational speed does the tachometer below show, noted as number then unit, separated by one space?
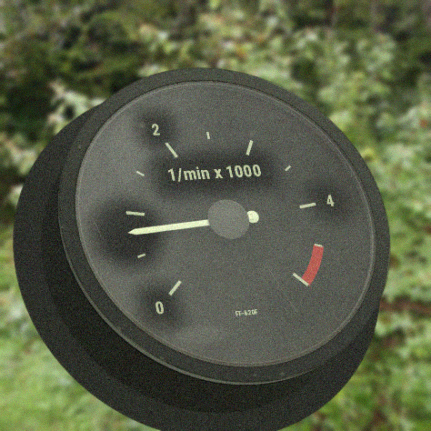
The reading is 750 rpm
